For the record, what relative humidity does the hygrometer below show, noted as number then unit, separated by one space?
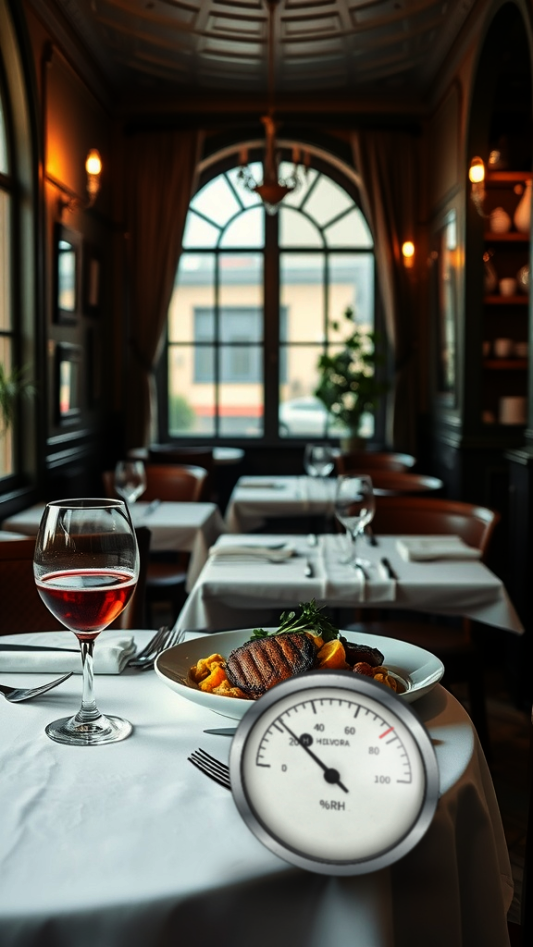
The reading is 24 %
